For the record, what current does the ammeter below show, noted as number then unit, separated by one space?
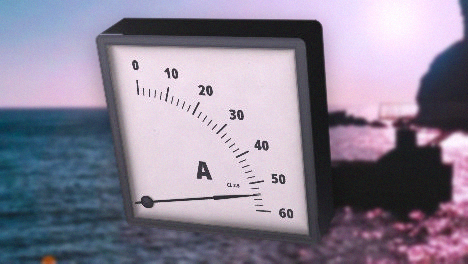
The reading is 54 A
